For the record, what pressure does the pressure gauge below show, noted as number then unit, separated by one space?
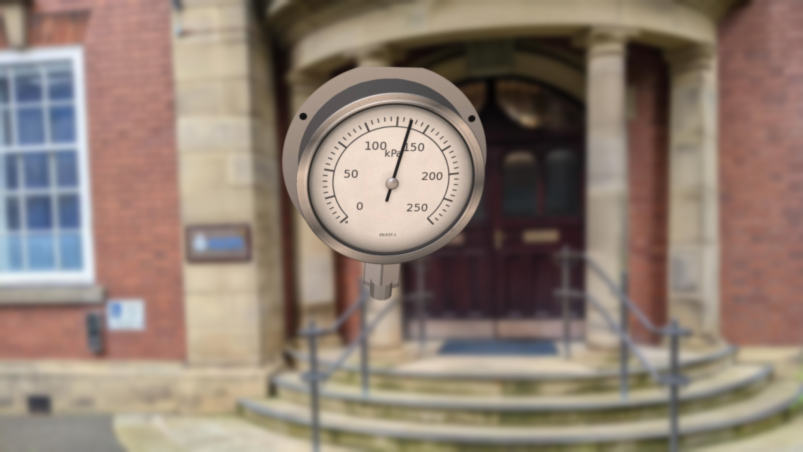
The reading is 135 kPa
